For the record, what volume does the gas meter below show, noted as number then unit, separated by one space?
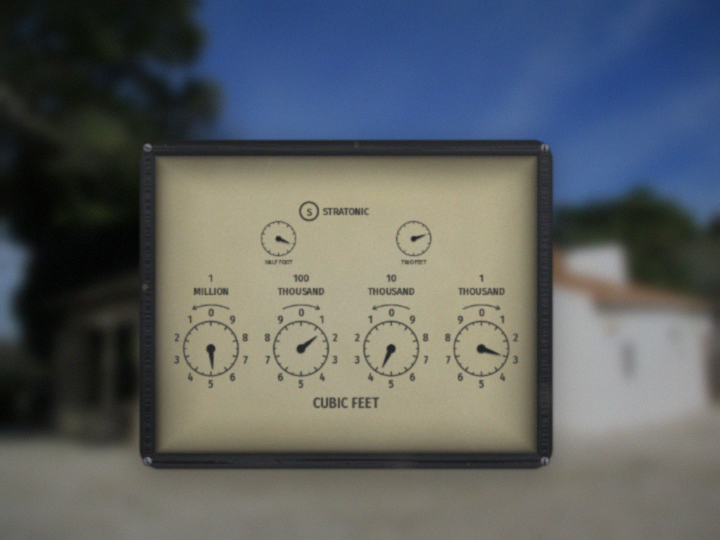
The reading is 514300 ft³
